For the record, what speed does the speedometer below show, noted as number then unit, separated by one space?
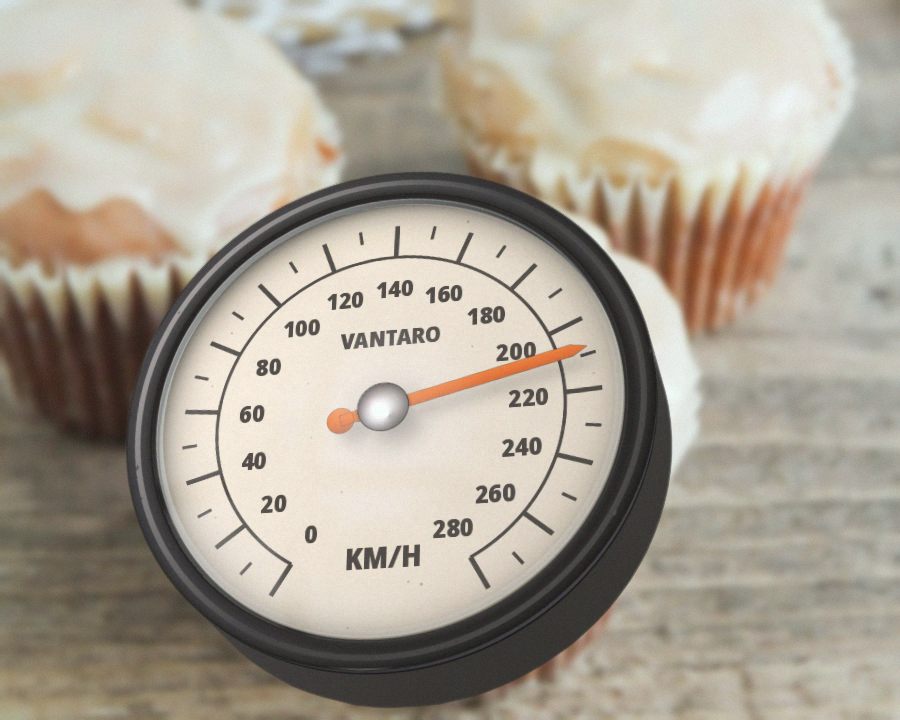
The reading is 210 km/h
